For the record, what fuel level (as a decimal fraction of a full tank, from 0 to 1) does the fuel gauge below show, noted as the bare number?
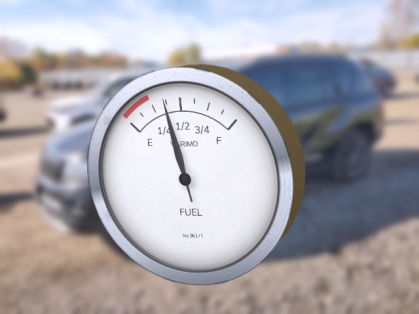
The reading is 0.375
